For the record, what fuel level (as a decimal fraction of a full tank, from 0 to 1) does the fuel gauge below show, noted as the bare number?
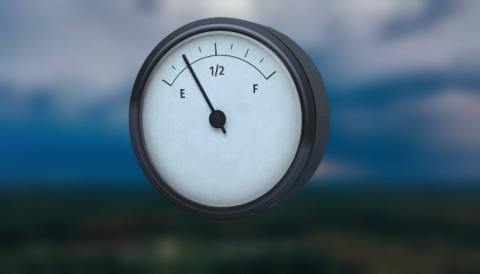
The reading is 0.25
